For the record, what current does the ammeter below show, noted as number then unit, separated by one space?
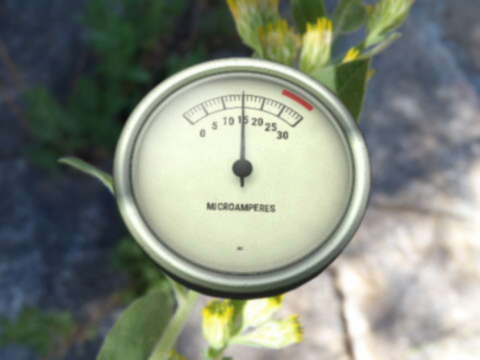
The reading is 15 µA
